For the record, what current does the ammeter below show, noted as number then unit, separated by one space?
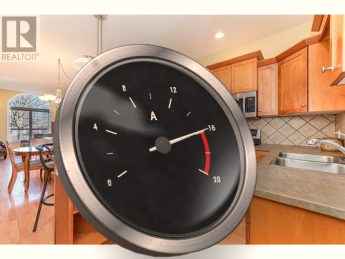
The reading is 16 A
